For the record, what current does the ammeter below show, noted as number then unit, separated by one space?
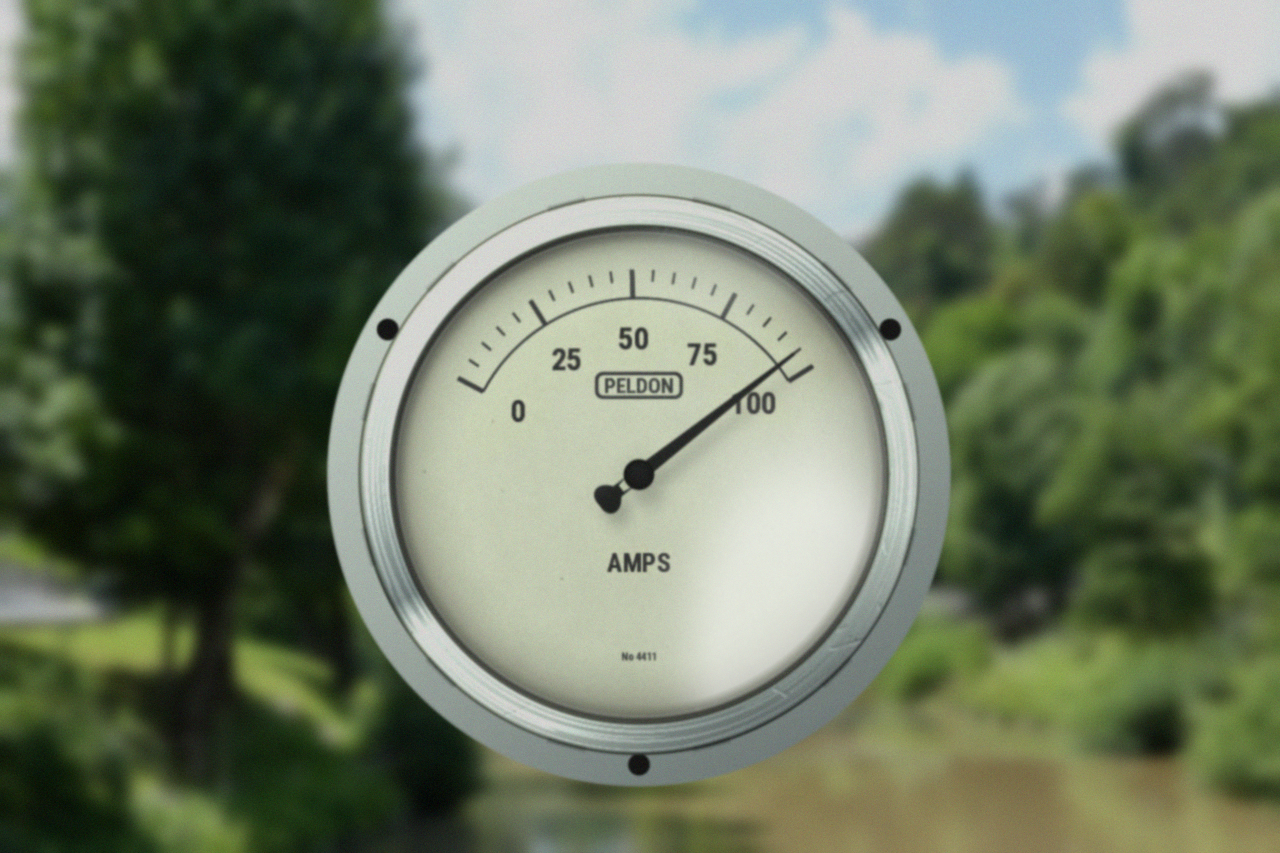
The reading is 95 A
